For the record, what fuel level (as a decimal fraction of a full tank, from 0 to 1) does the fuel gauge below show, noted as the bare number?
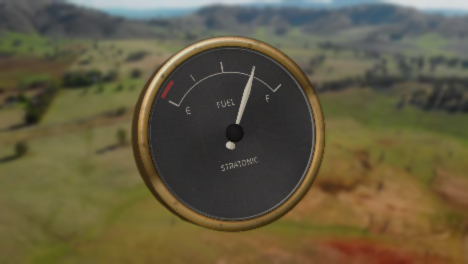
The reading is 0.75
